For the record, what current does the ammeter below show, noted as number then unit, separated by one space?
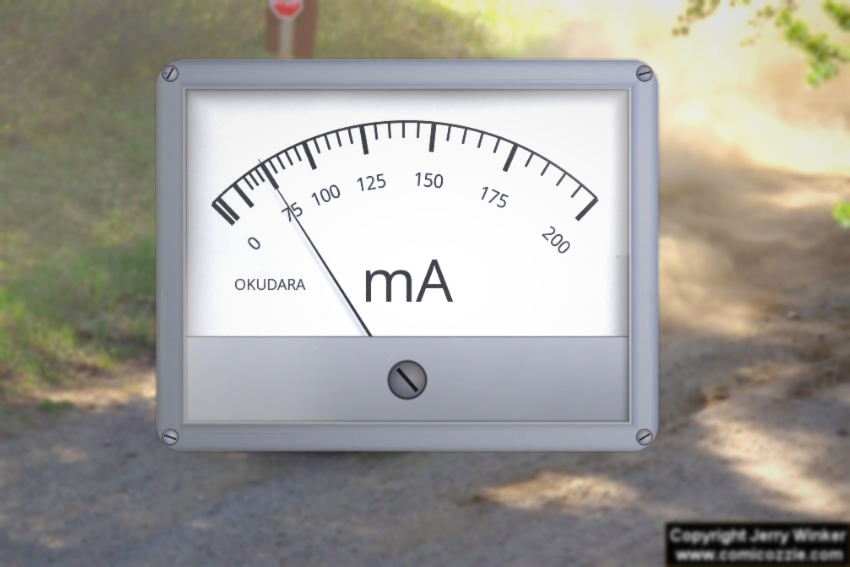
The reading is 75 mA
